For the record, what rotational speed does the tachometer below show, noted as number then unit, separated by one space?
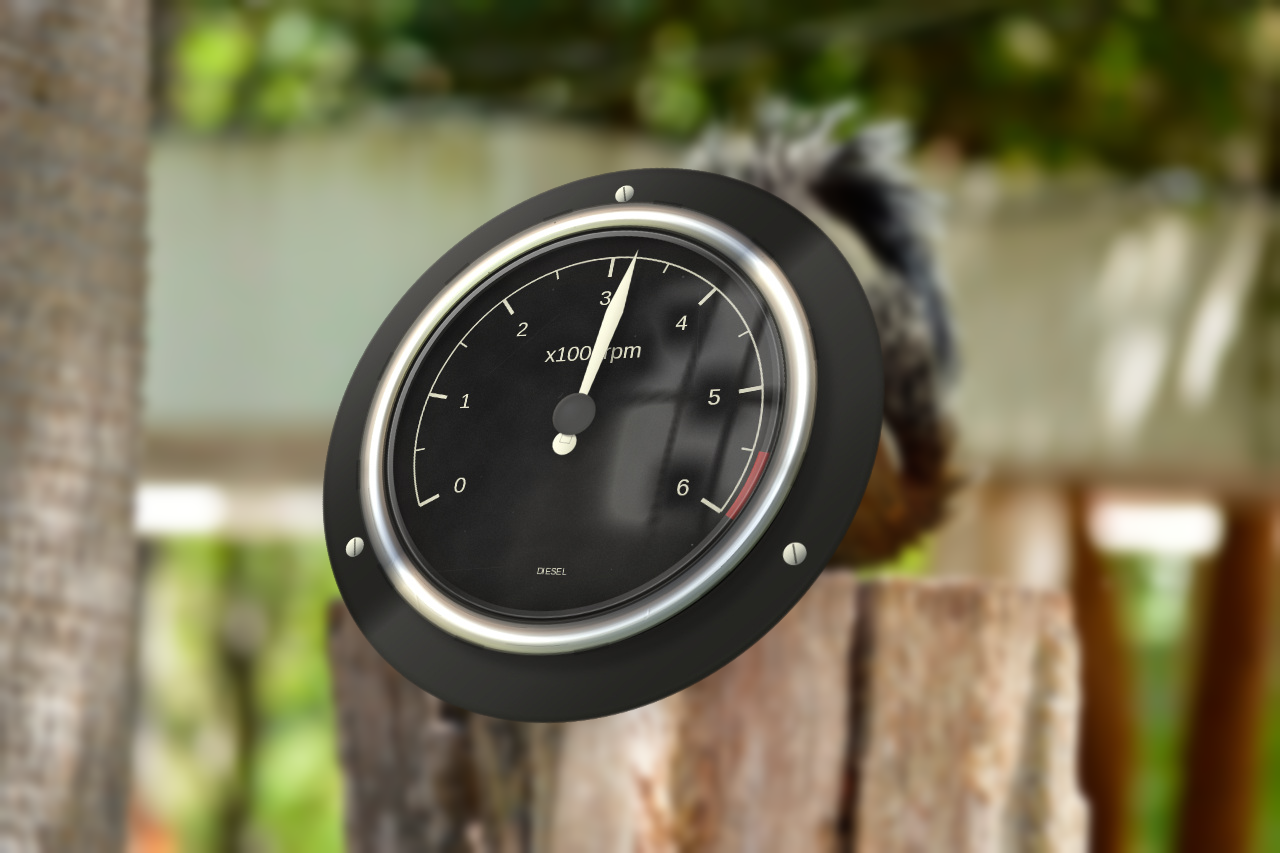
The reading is 3250 rpm
